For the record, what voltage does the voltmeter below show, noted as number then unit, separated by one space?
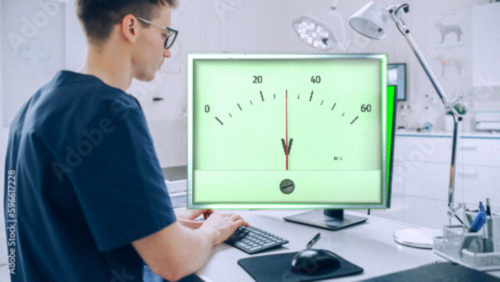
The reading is 30 V
